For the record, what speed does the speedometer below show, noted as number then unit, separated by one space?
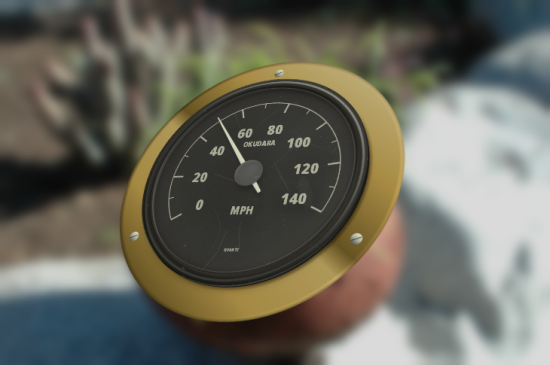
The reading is 50 mph
